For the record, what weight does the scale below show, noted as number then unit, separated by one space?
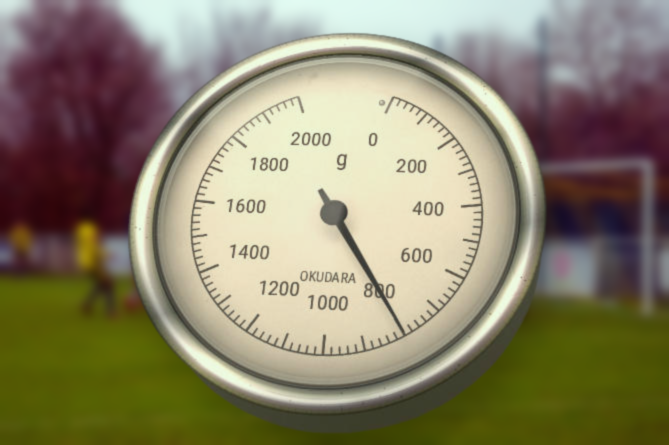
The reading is 800 g
